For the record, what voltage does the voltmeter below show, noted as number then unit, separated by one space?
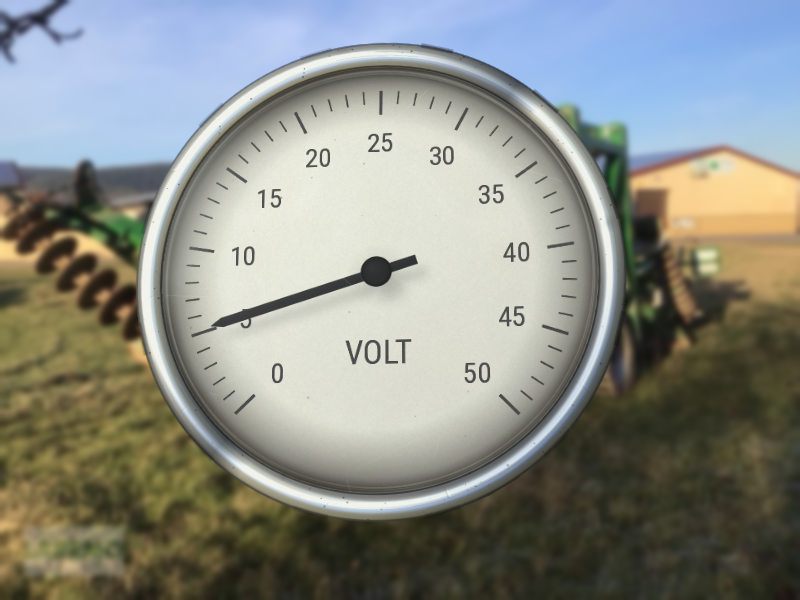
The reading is 5 V
